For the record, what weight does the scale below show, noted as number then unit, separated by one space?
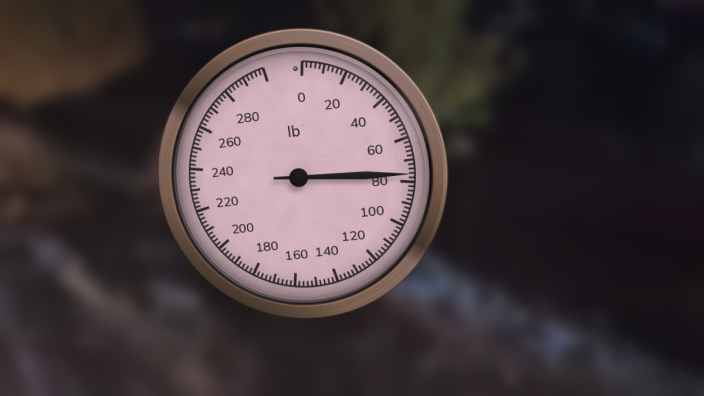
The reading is 76 lb
